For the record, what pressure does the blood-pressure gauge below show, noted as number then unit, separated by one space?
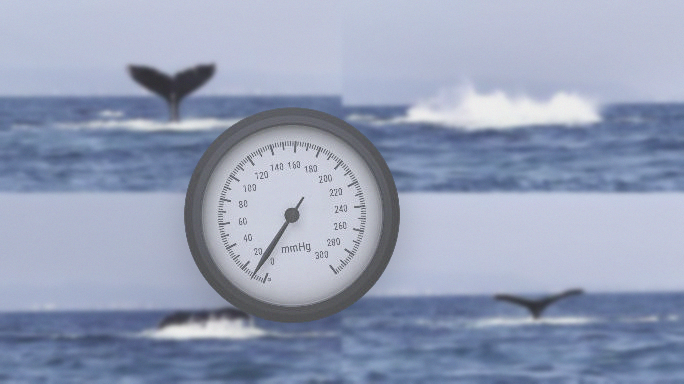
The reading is 10 mmHg
